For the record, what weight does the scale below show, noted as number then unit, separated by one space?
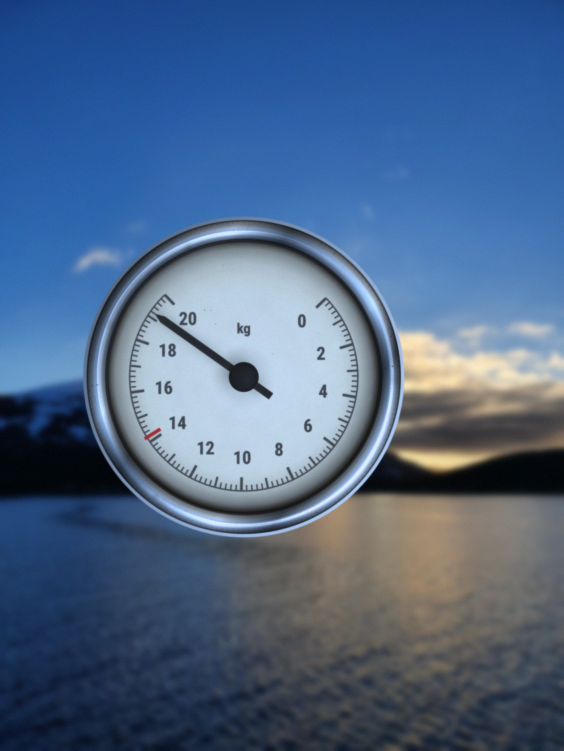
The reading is 19.2 kg
